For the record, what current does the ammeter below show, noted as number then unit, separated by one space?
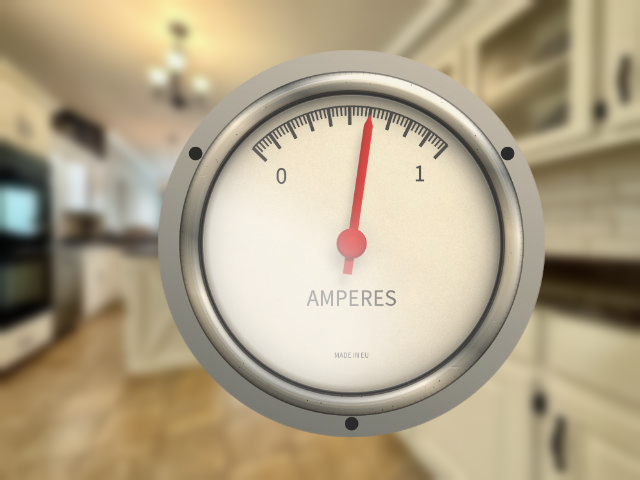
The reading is 0.6 A
